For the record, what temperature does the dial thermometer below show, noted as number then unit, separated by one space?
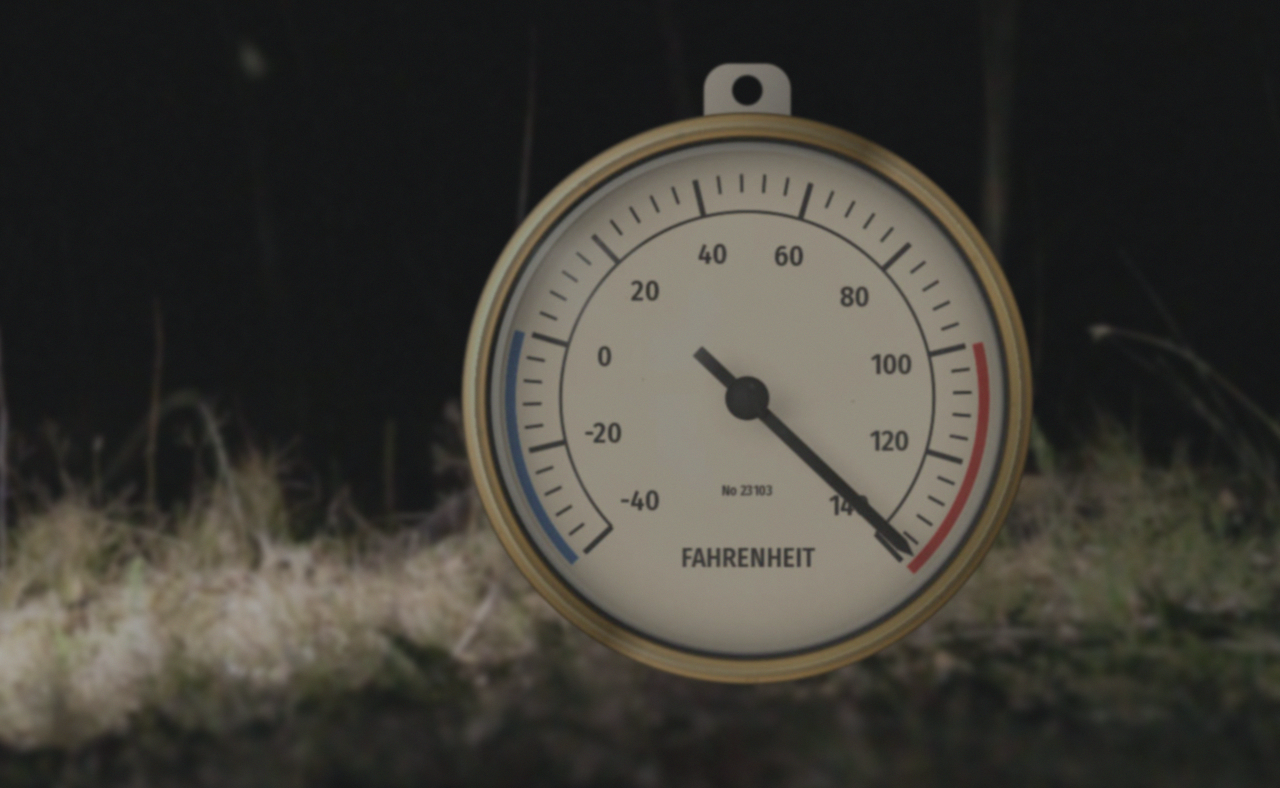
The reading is 138 °F
